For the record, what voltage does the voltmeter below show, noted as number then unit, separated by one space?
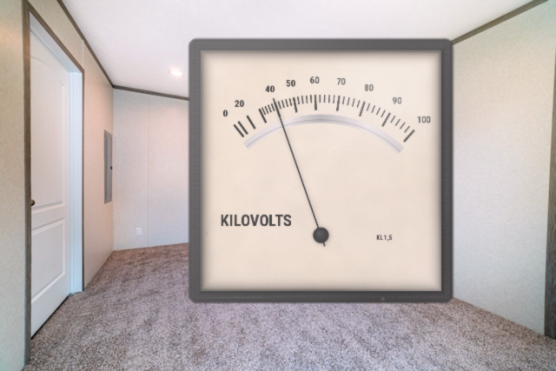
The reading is 40 kV
